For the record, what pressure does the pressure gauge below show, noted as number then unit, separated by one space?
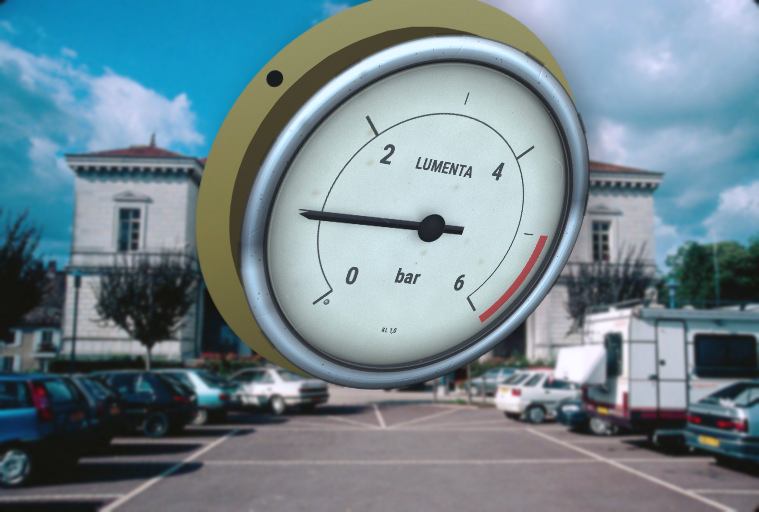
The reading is 1 bar
